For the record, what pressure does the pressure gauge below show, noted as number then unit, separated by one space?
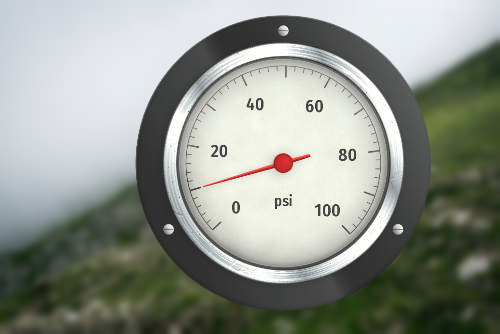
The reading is 10 psi
